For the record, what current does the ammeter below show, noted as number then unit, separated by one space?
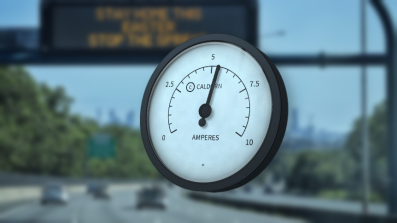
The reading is 5.5 A
